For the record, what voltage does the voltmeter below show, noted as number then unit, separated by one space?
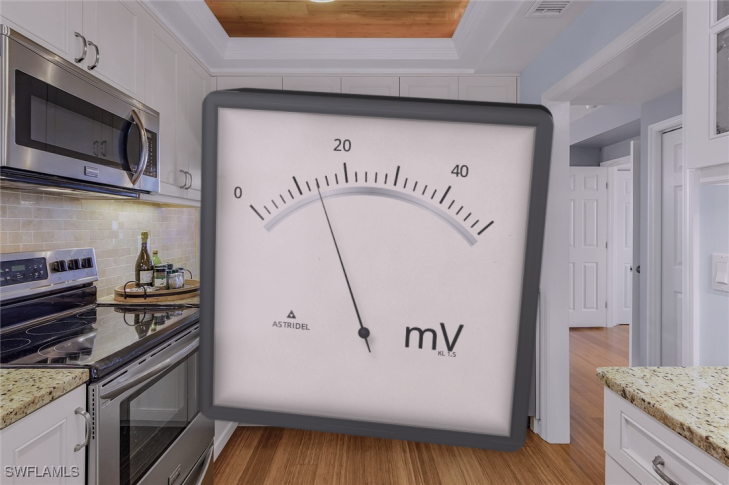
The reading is 14 mV
